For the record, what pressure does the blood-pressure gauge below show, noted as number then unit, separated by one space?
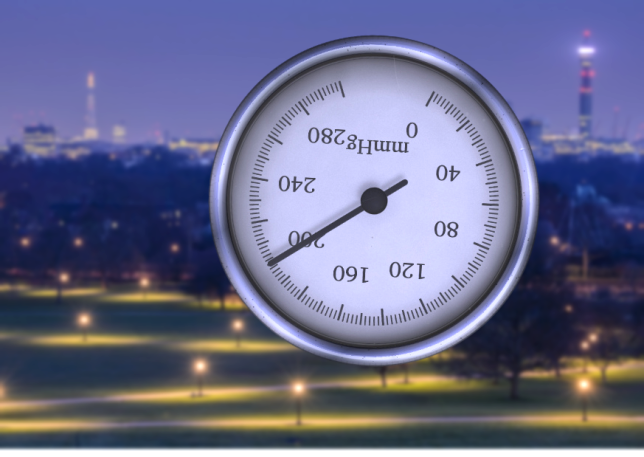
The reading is 200 mmHg
